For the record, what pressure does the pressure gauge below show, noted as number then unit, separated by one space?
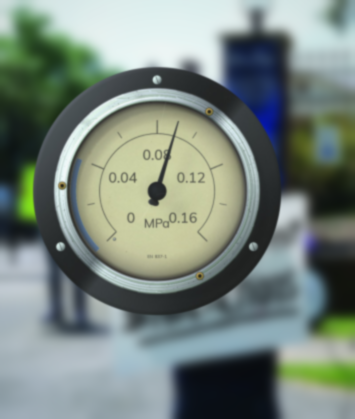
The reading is 0.09 MPa
